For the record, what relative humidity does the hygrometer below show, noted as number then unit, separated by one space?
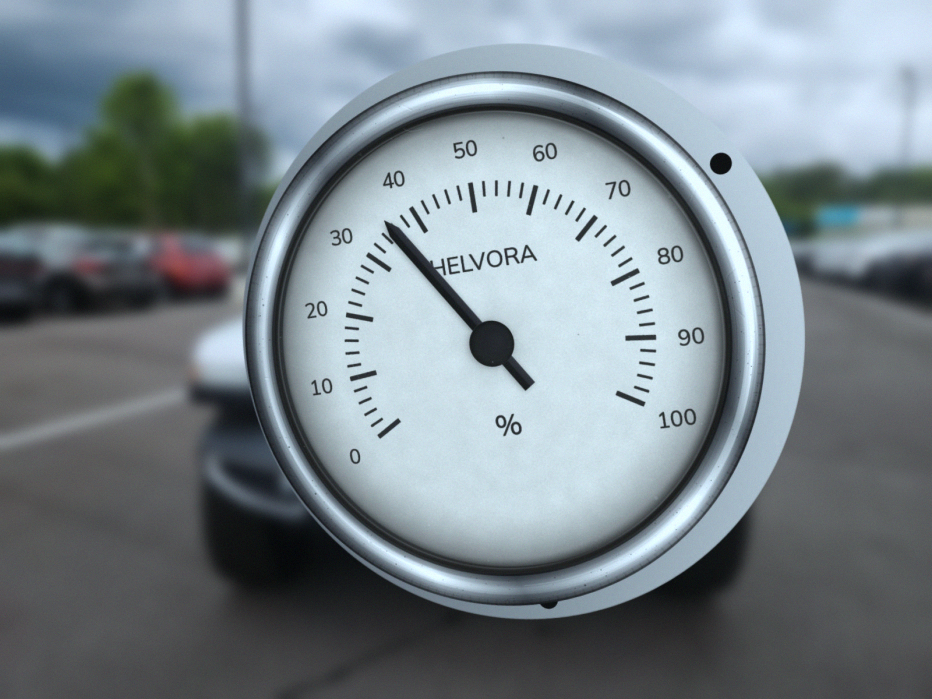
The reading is 36 %
